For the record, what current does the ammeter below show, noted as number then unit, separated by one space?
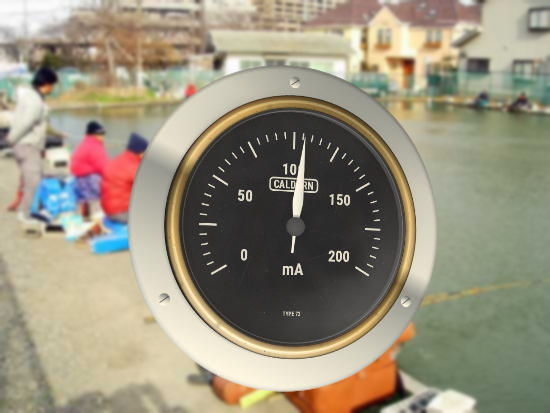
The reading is 105 mA
